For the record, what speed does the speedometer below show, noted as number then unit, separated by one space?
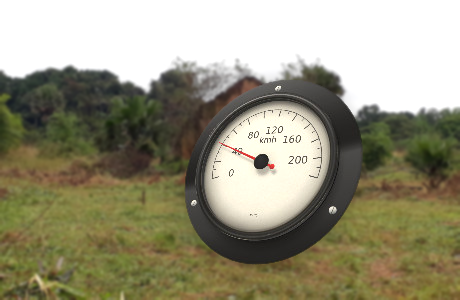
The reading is 40 km/h
